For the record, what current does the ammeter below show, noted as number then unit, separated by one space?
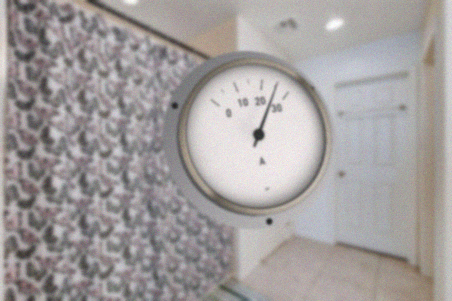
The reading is 25 A
